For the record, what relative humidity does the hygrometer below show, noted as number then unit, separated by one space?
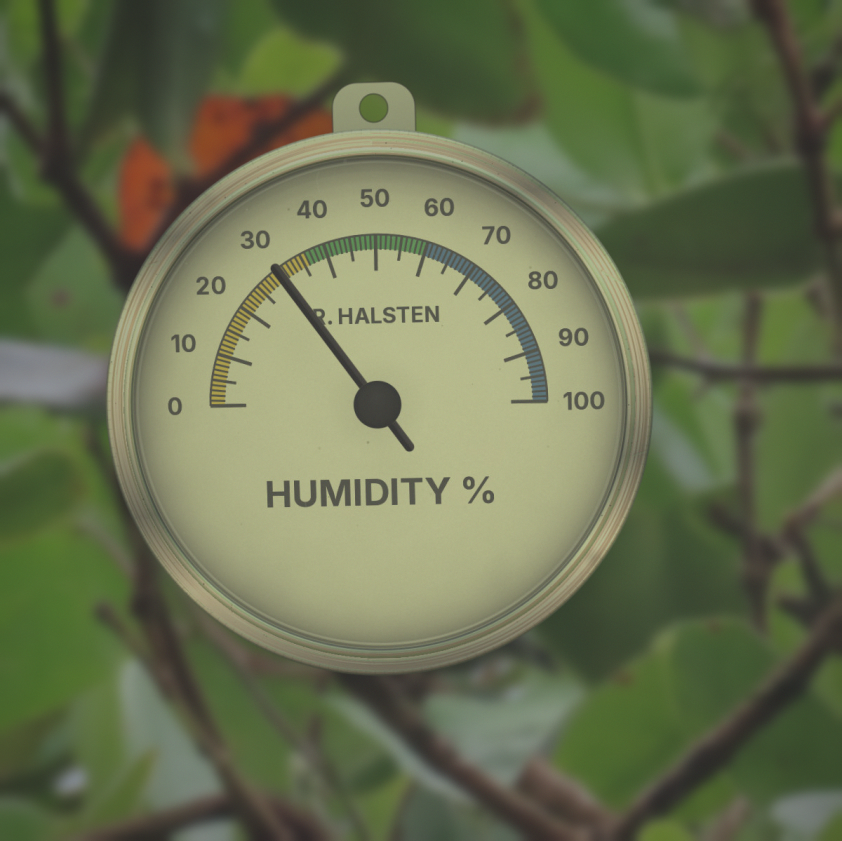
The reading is 30 %
